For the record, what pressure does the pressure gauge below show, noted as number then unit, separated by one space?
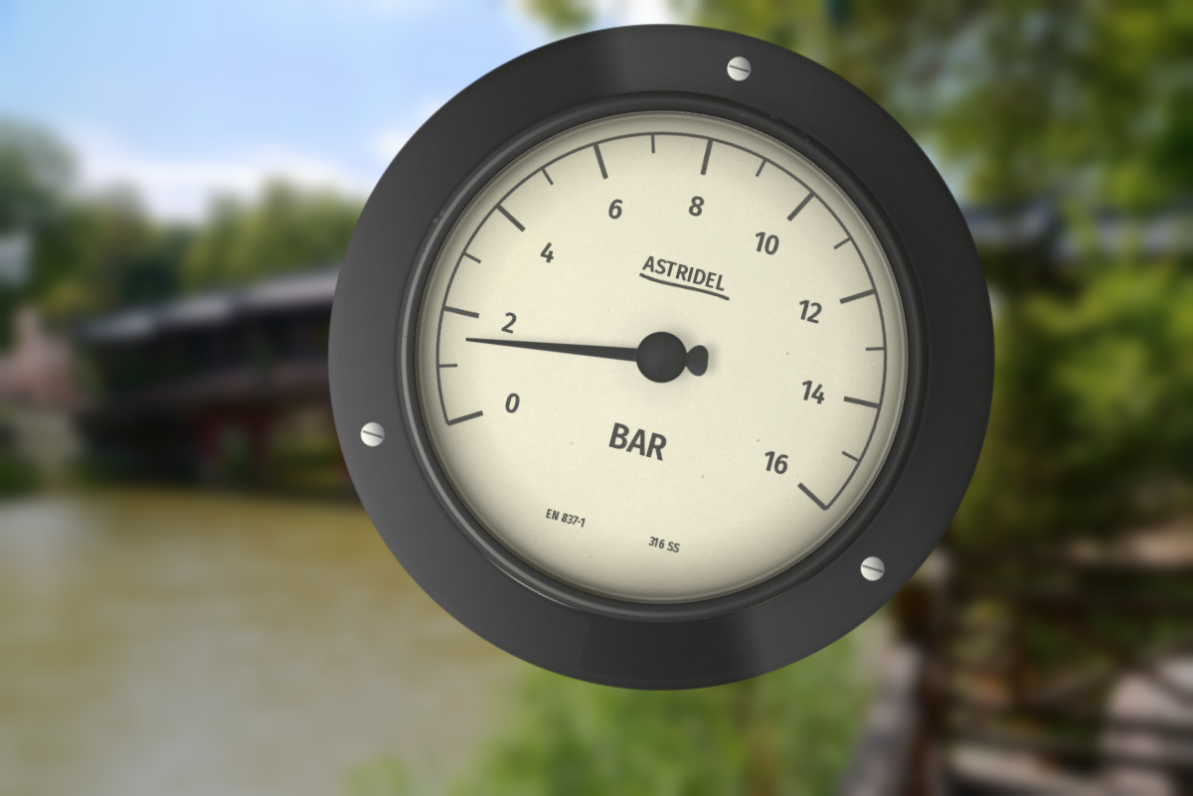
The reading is 1.5 bar
